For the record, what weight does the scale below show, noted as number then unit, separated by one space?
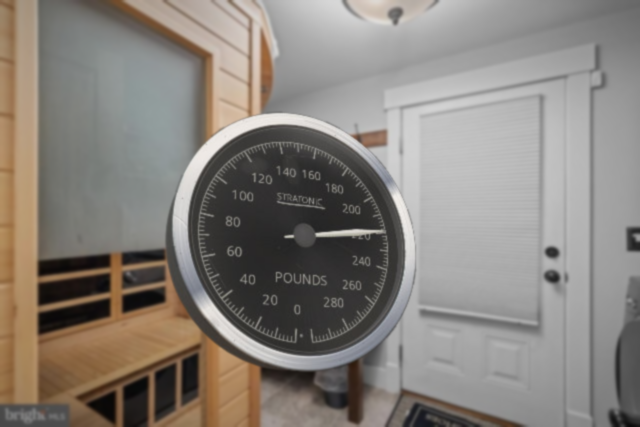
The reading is 220 lb
